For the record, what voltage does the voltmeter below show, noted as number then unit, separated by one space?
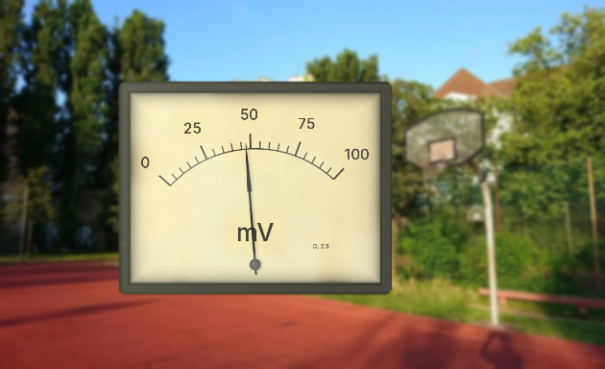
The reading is 47.5 mV
